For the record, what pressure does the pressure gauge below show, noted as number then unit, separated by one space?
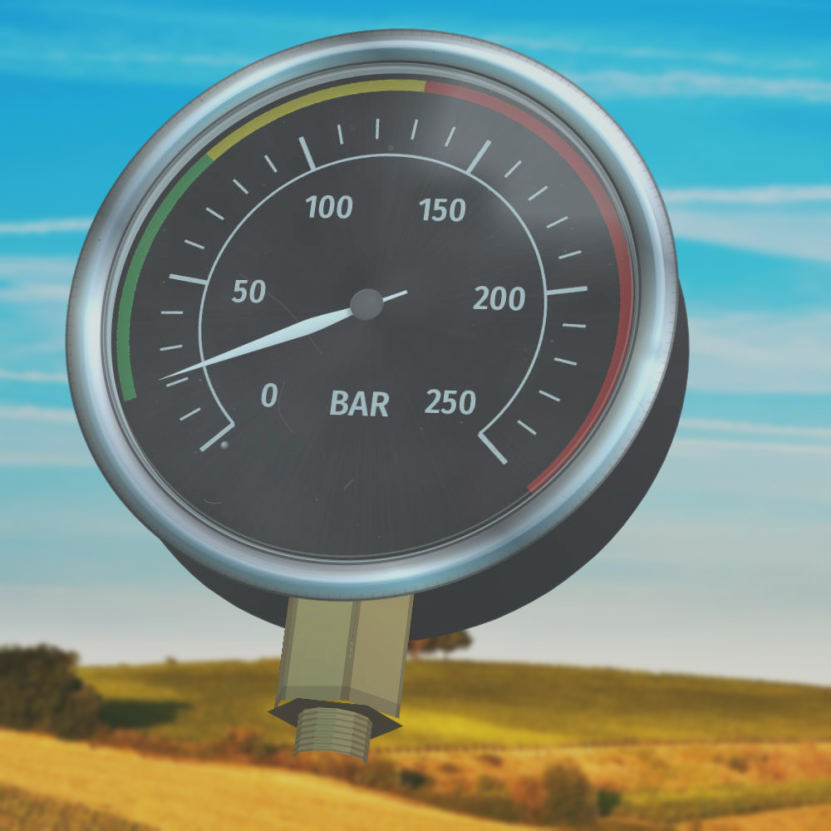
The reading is 20 bar
